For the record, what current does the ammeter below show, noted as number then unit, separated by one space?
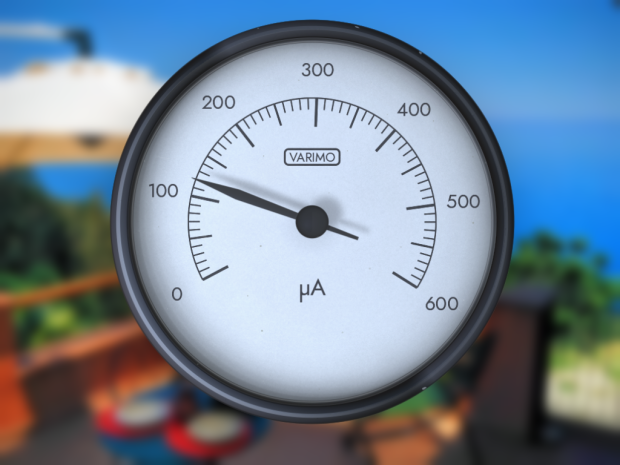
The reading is 120 µA
